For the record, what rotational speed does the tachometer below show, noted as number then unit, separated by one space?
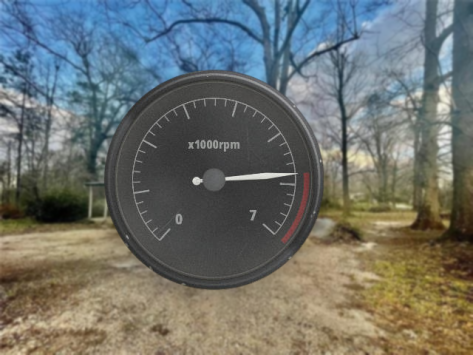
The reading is 5800 rpm
